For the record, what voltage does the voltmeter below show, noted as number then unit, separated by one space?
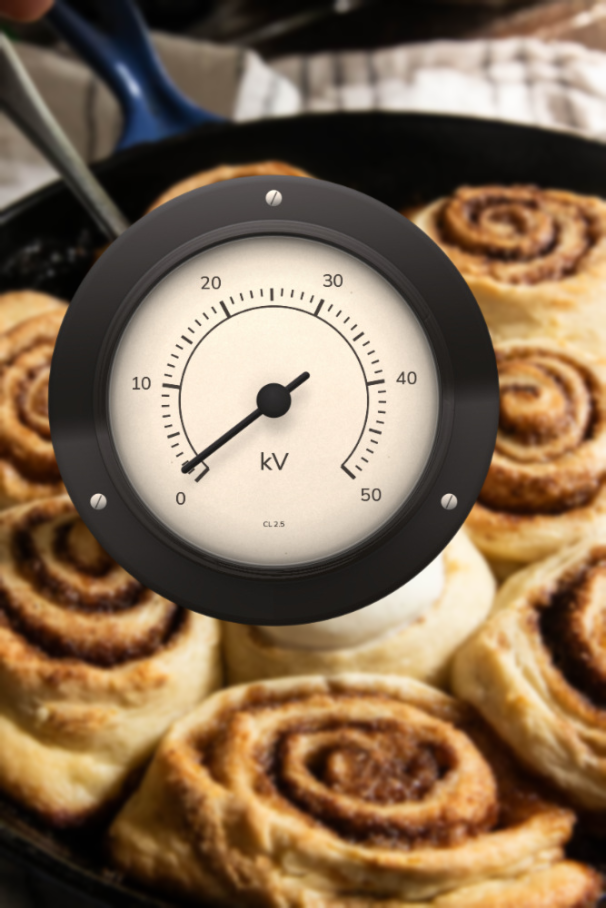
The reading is 1.5 kV
